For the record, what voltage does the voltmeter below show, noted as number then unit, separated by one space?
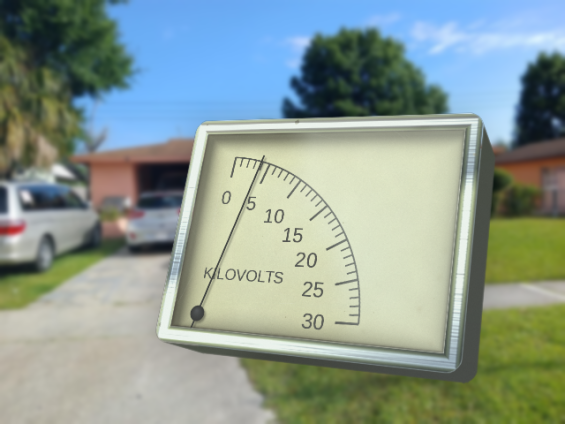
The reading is 4 kV
